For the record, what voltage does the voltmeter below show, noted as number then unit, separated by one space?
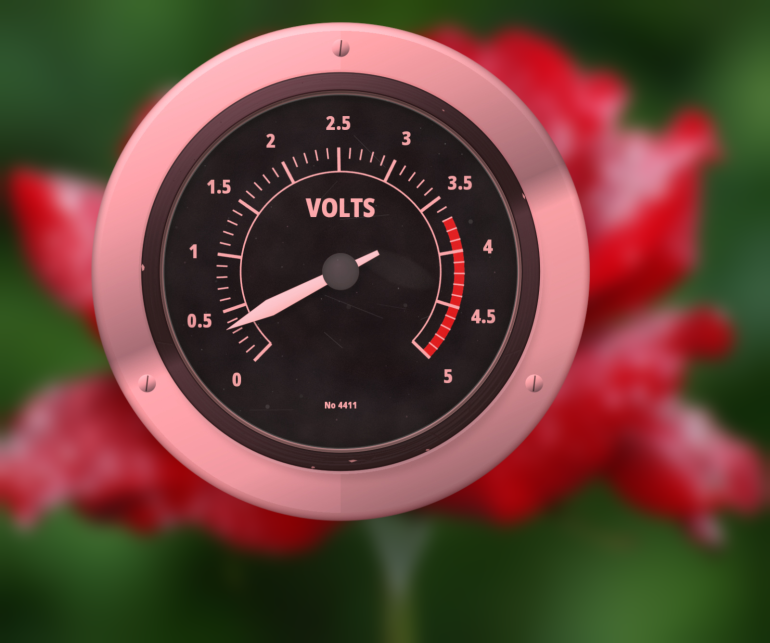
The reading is 0.35 V
